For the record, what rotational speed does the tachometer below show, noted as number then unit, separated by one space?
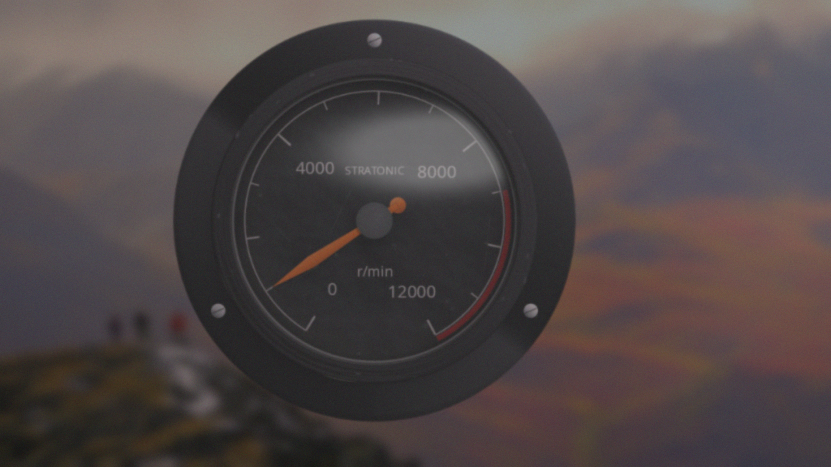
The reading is 1000 rpm
